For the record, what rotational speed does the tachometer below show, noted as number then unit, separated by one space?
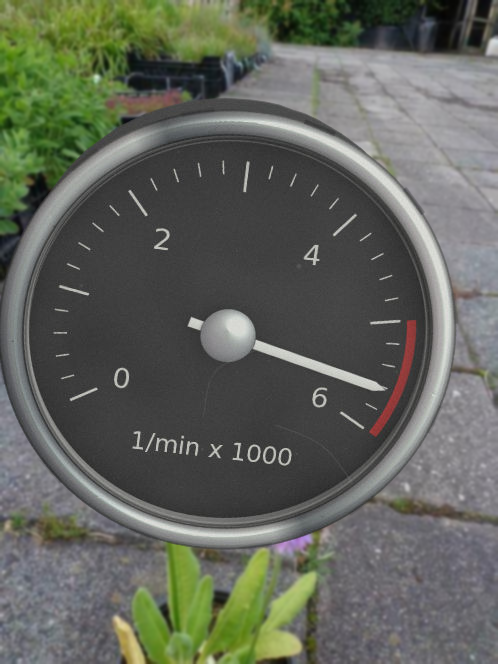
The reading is 5600 rpm
